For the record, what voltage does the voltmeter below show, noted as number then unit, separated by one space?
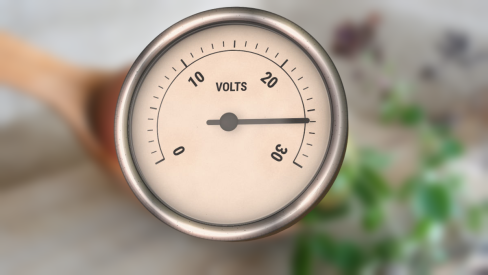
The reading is 26 V
